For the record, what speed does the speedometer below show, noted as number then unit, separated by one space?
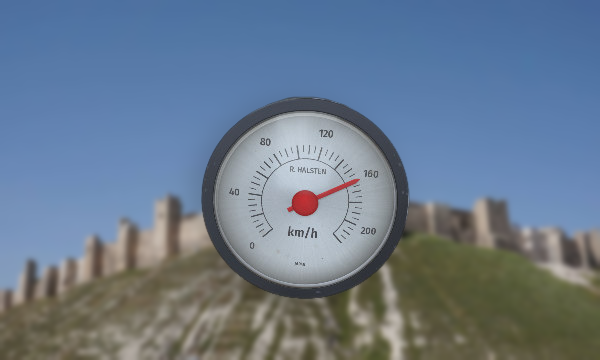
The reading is 160 km/h
